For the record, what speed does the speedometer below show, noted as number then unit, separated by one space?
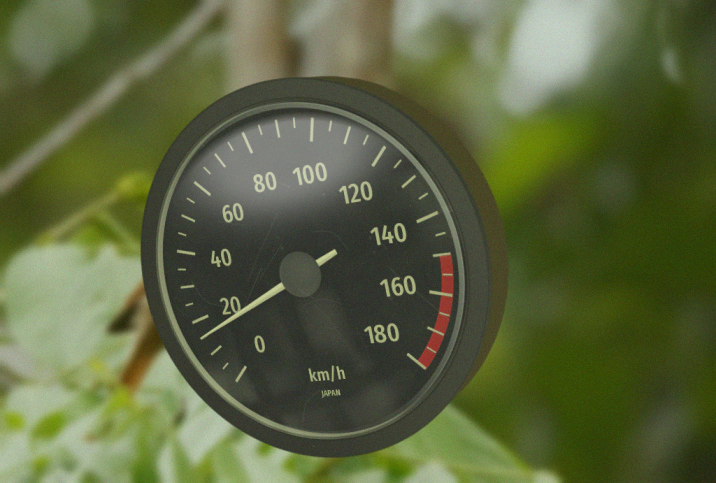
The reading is 15 km/h
